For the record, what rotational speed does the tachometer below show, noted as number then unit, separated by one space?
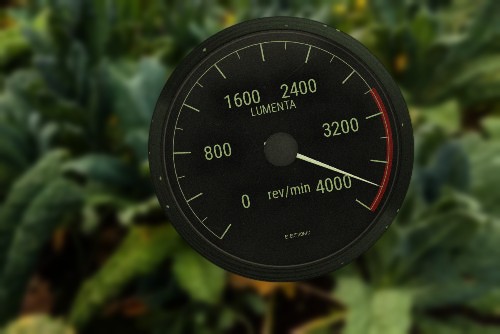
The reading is 3800 rpm
